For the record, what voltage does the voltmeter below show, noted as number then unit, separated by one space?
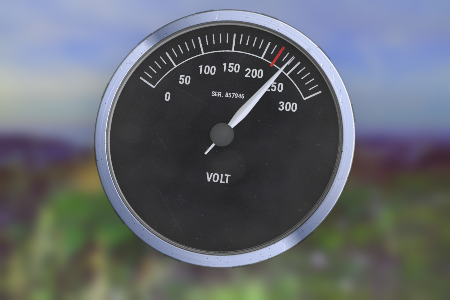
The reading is 240 V
